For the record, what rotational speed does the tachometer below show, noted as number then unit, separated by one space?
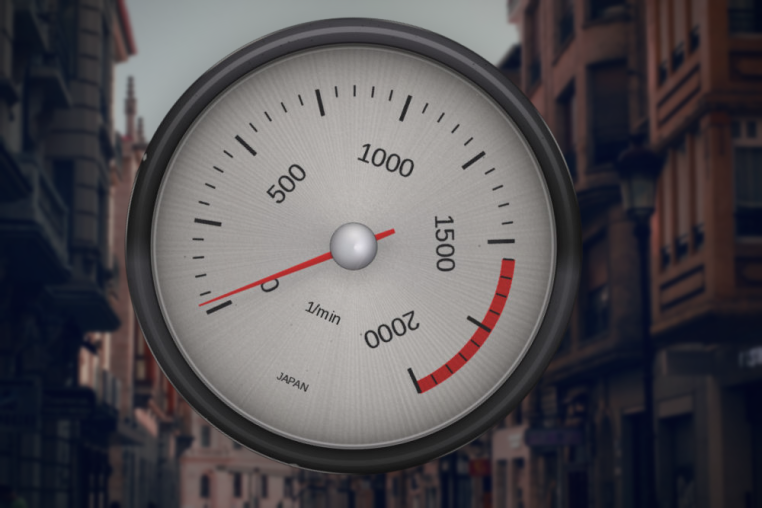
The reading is 25 rpm
